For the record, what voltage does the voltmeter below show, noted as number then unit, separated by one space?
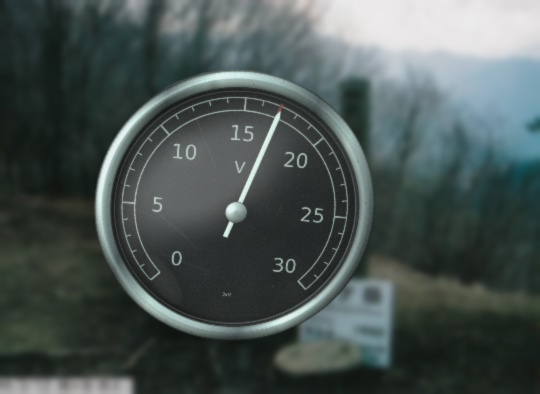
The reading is 17 V
